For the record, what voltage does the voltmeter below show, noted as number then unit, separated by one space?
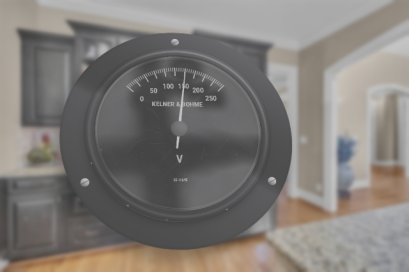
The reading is 150 V
